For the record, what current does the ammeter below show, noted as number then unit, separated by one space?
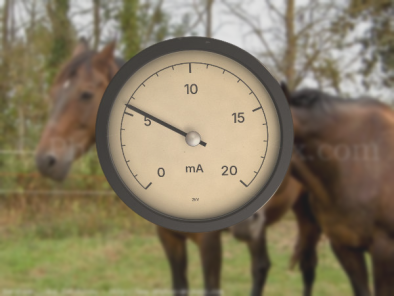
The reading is 5.5 mA
